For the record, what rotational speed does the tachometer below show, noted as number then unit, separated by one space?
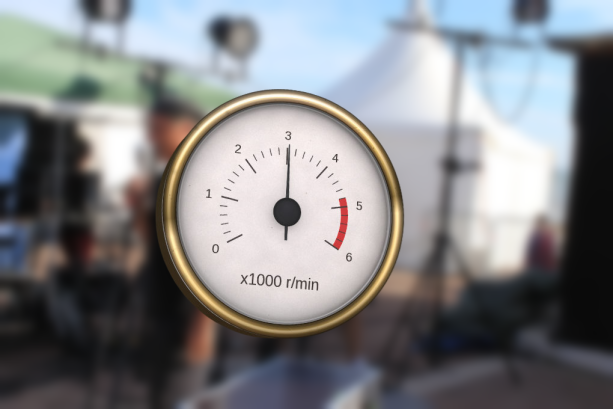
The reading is 3000 rpm
